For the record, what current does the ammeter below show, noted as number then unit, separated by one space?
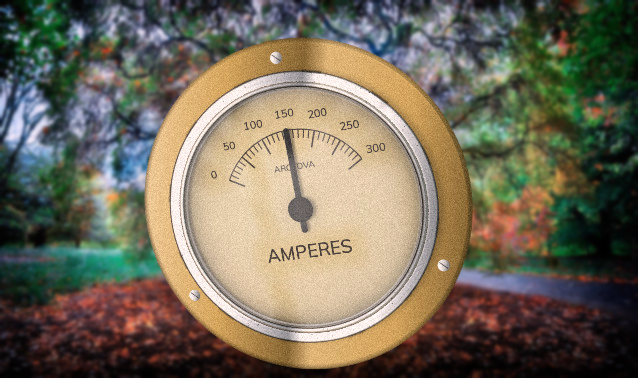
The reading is 150 A
